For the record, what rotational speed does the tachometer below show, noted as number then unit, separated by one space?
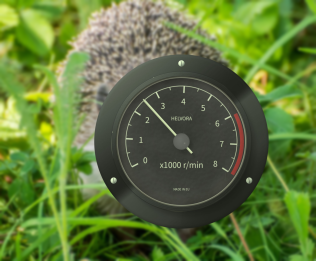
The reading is 2500 rpm
